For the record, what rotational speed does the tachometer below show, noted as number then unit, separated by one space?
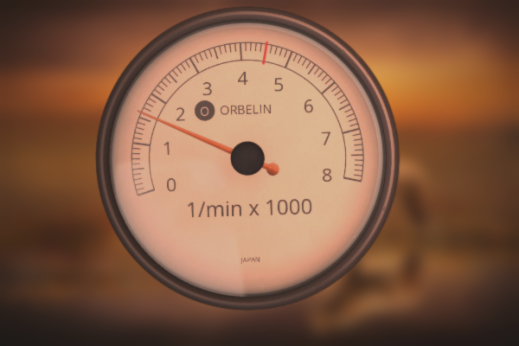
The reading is 1600 rpm
